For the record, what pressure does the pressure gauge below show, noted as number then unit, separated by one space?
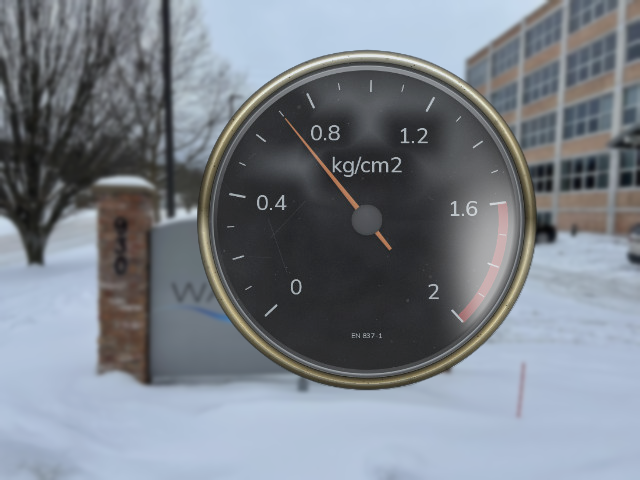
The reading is 0.7 kg/cm²
